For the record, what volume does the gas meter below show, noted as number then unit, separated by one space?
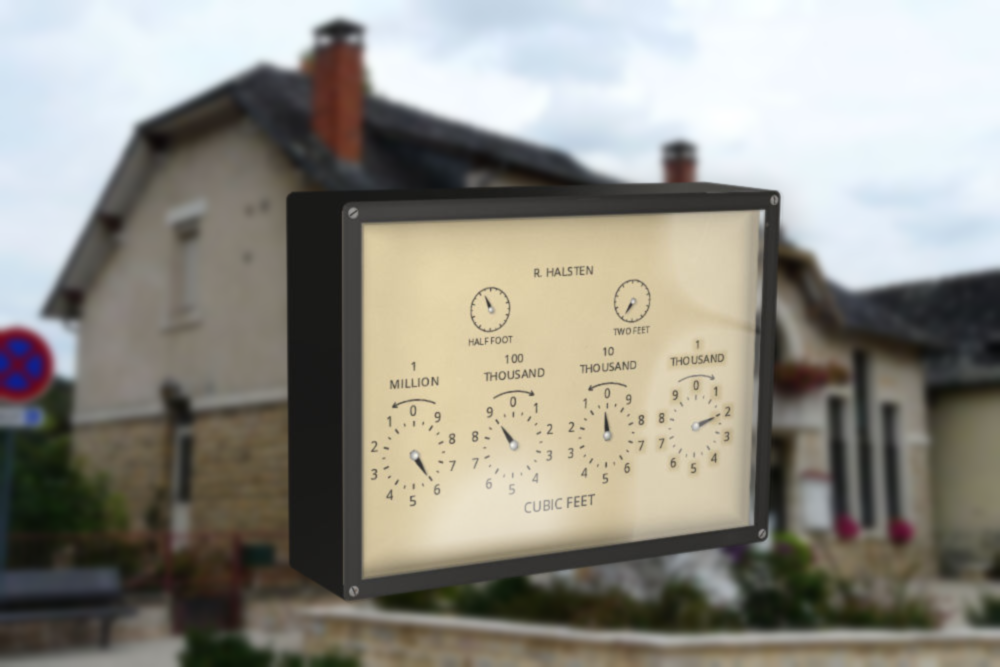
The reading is 590200 ft³
